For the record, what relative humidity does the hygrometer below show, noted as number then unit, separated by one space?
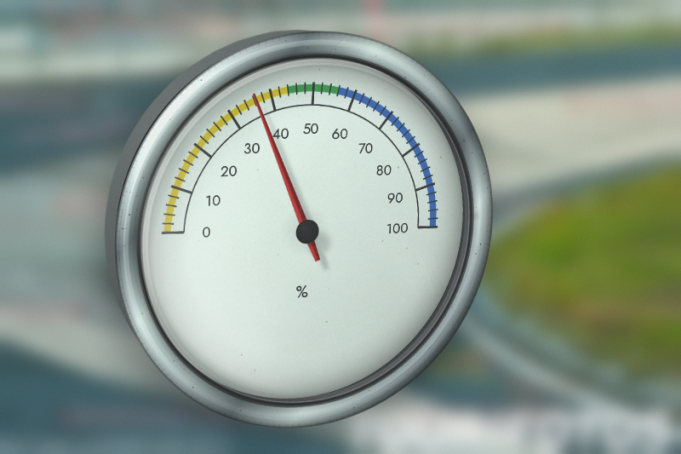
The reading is 36 %
